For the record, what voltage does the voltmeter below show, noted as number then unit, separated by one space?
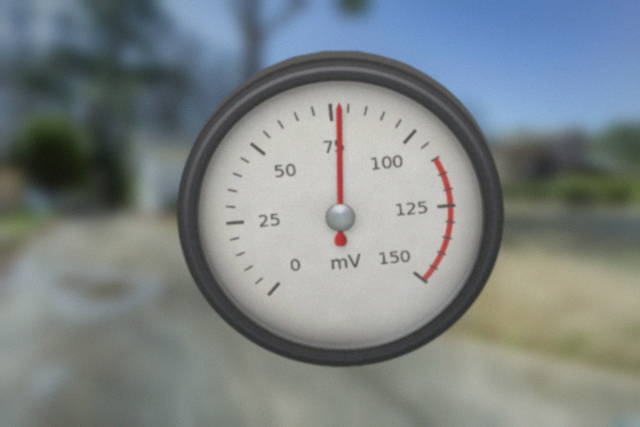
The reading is 77.5 mV
